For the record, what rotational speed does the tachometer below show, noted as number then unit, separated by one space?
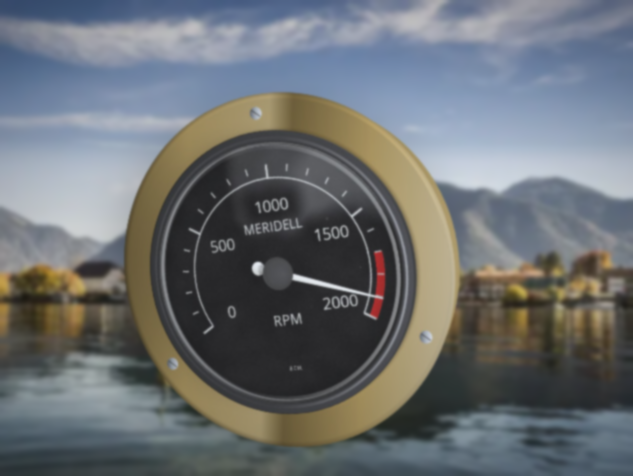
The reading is 1900 rpm
